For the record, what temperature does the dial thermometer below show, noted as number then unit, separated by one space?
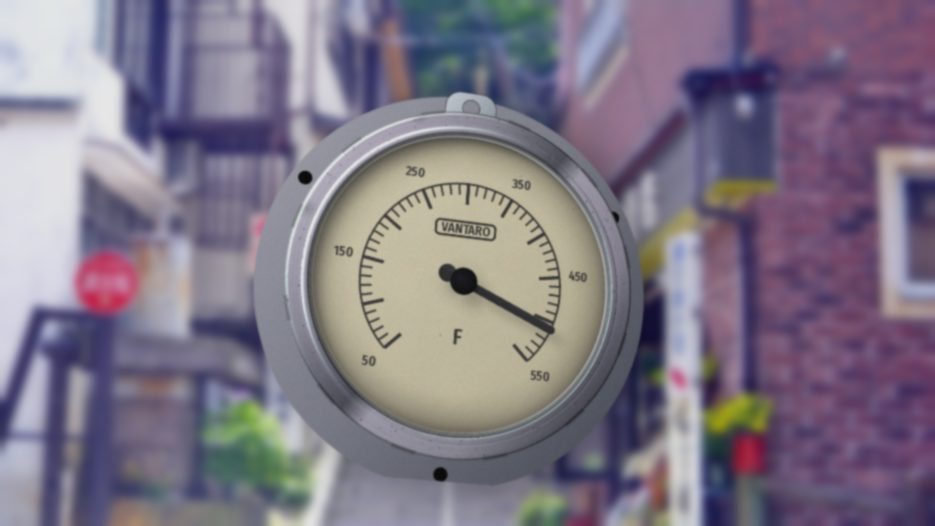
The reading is 510 °F
